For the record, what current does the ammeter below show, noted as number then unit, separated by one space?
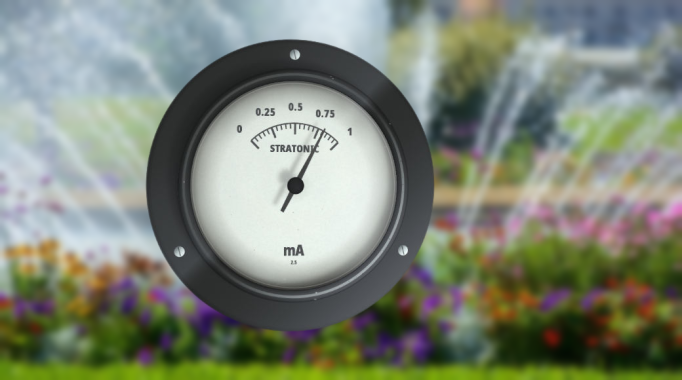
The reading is 0.8 mA
